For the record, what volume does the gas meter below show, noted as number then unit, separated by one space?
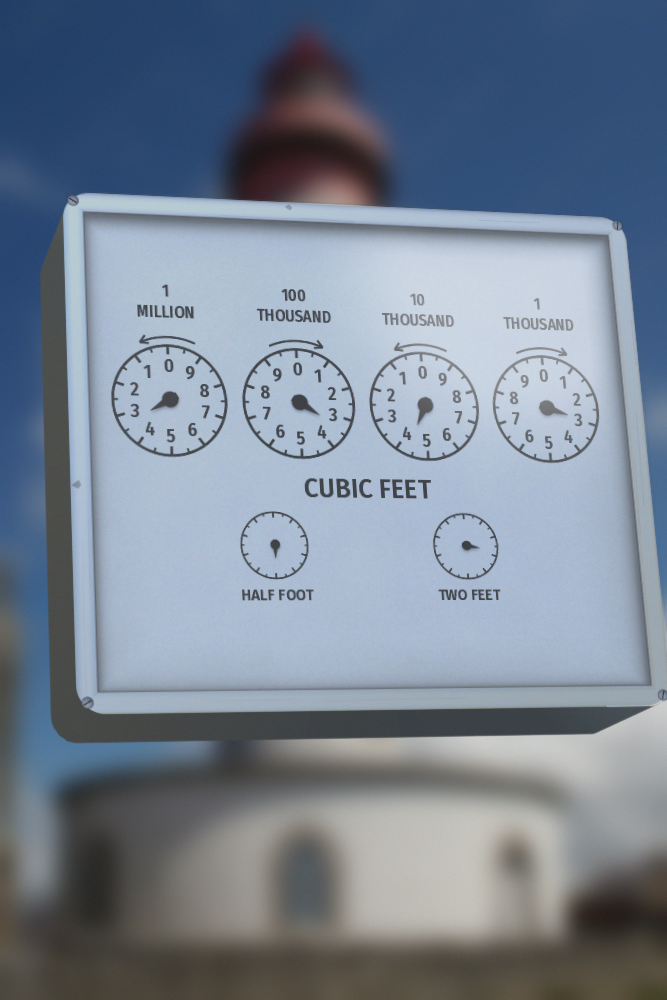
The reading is 334300 ft³
